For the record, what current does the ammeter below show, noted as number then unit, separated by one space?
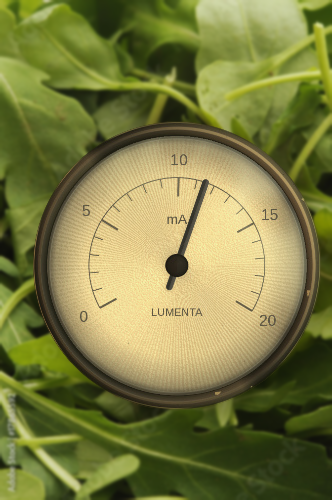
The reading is 11.5 mA
